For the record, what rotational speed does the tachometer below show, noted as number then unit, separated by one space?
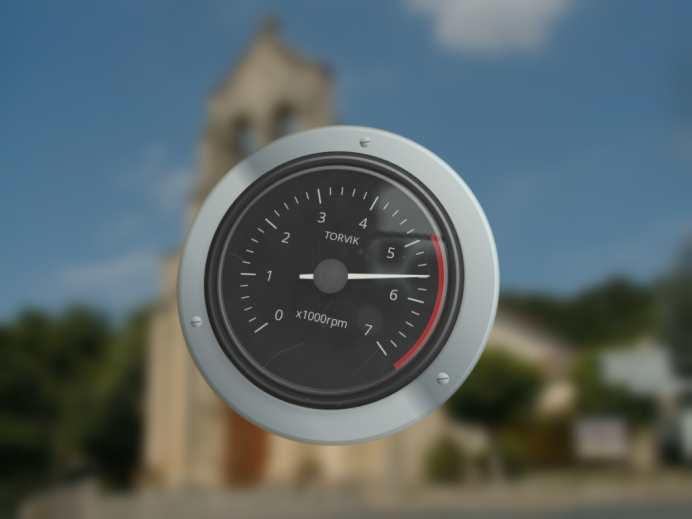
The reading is 5600 rpm
